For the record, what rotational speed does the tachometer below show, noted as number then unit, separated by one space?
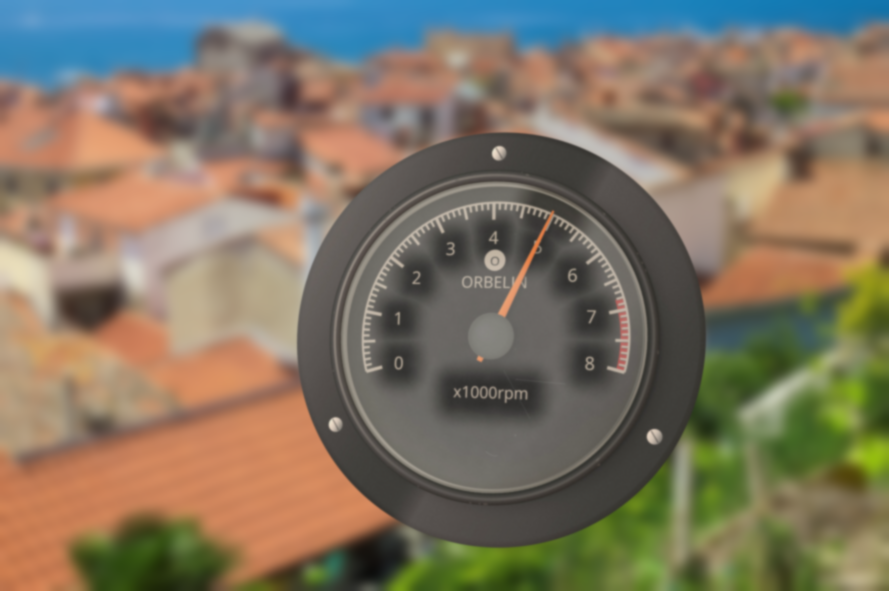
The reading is 5000 rpm
